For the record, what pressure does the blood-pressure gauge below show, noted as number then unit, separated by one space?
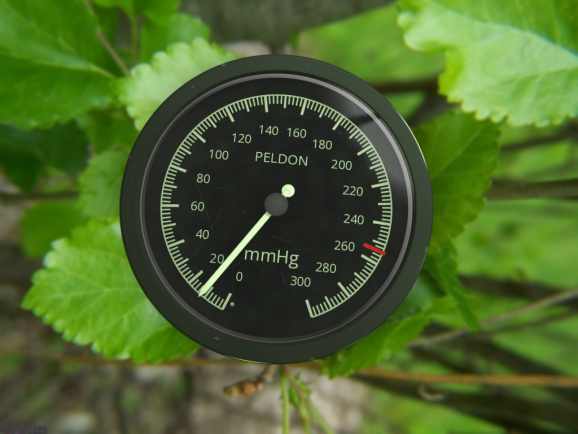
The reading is 12 mmHg
